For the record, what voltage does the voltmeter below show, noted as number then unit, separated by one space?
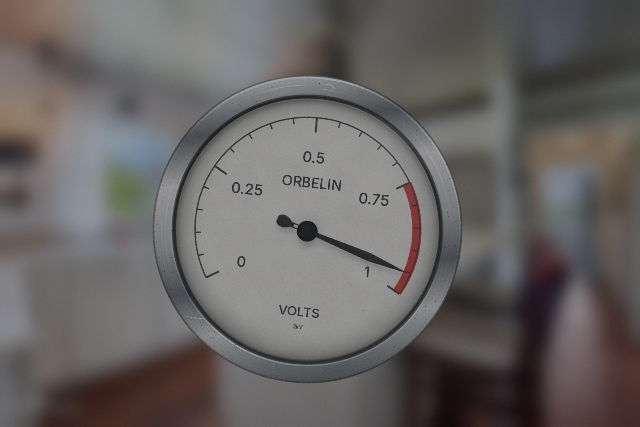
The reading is 0.95 V
